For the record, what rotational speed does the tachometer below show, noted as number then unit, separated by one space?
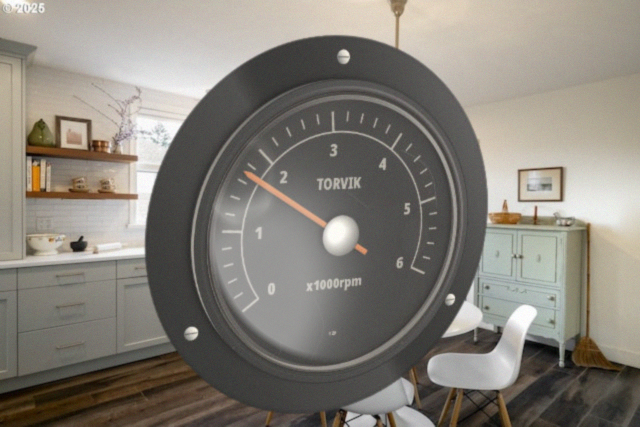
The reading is 1700 rpm
